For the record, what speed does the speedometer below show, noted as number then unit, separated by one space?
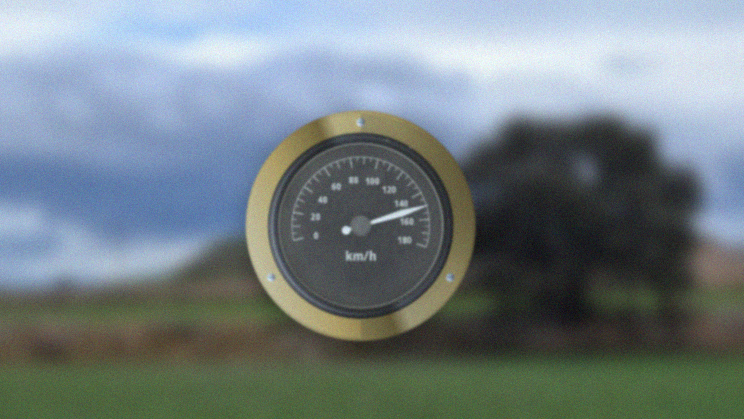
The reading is 150 km/h
